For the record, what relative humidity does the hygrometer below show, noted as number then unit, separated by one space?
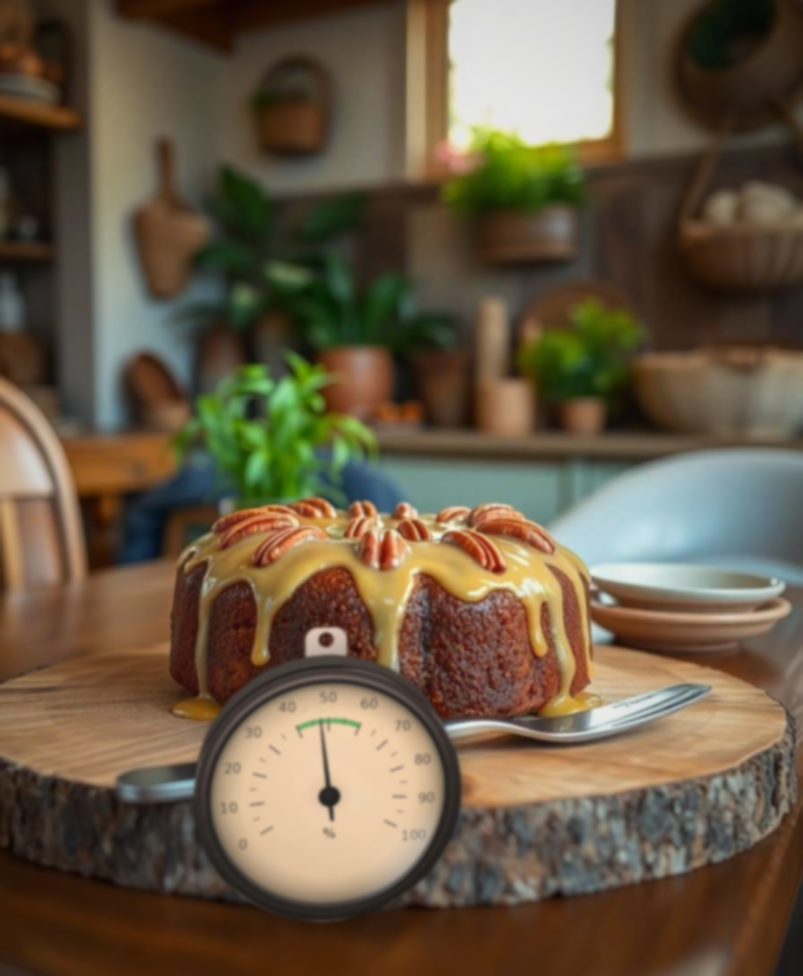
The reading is 47.5 %
